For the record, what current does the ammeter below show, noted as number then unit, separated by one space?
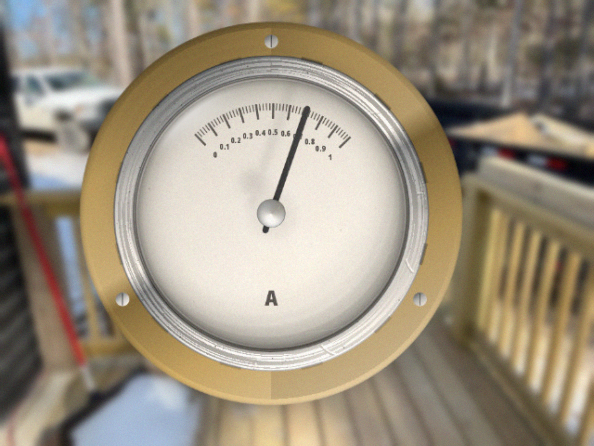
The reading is 0.7 A
